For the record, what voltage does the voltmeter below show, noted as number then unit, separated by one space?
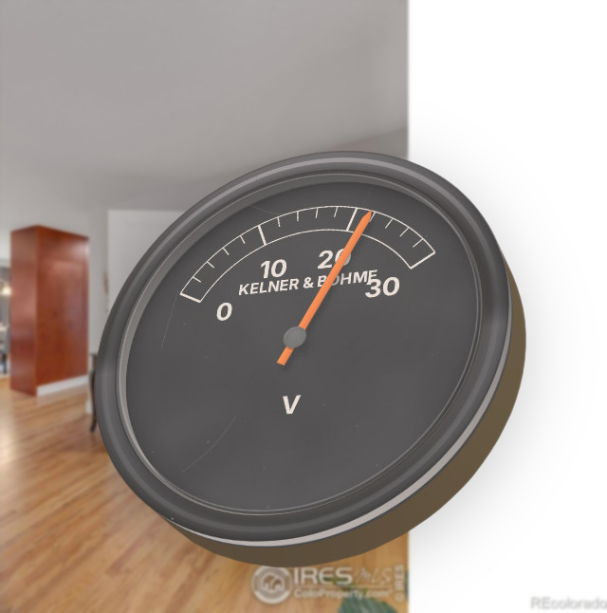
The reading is 22 V
